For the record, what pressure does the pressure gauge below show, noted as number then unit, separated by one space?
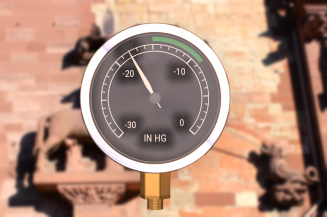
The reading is -18 inHg
